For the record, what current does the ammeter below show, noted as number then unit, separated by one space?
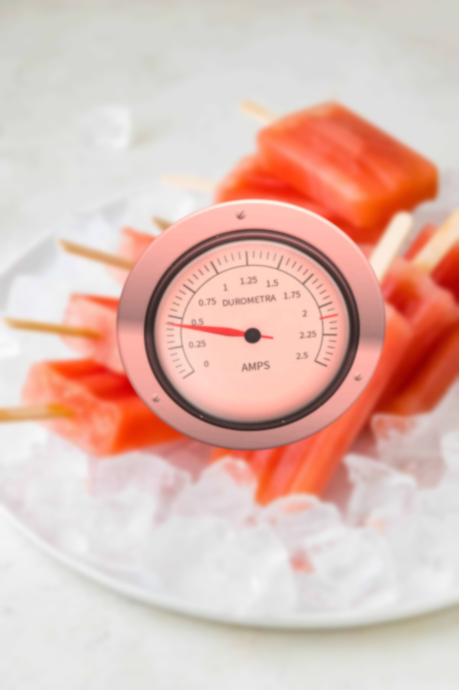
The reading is 0.45 A
